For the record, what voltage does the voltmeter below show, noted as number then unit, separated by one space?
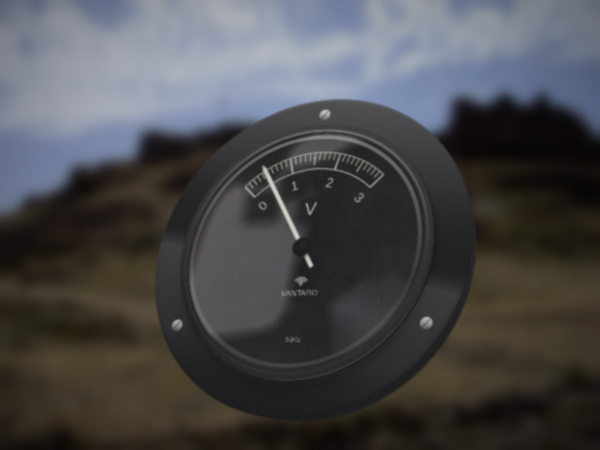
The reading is 0.5 V
